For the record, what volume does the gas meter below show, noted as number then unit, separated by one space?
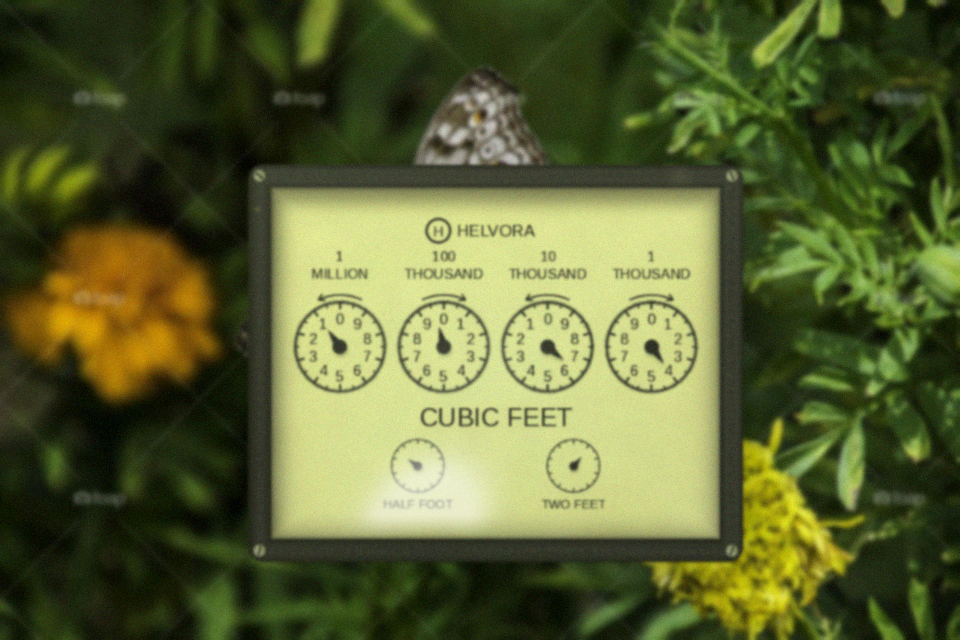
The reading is 96400 ft³
